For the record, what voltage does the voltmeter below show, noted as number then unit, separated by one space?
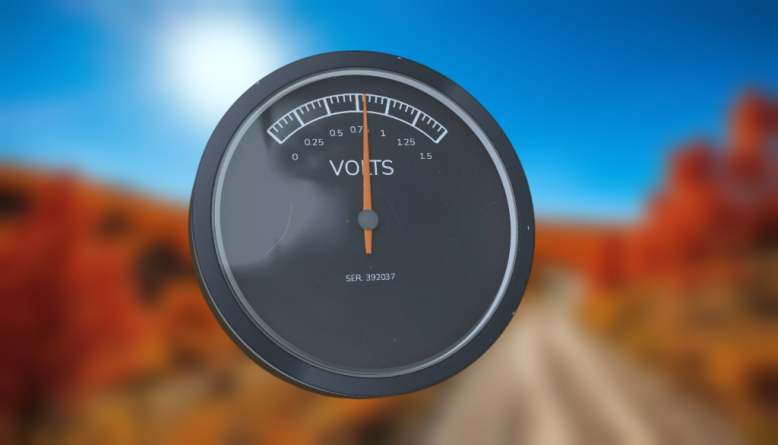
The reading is 0.8 V
